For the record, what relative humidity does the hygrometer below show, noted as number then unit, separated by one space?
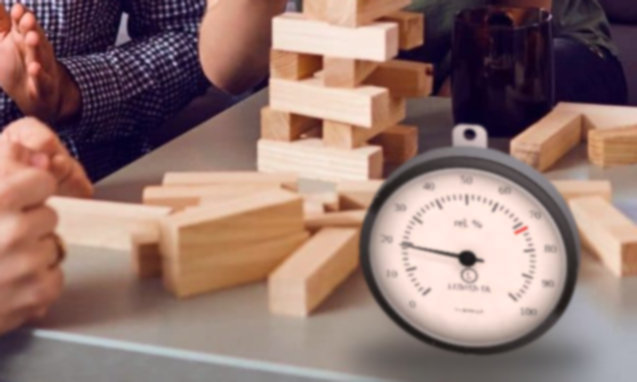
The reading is 20 %
